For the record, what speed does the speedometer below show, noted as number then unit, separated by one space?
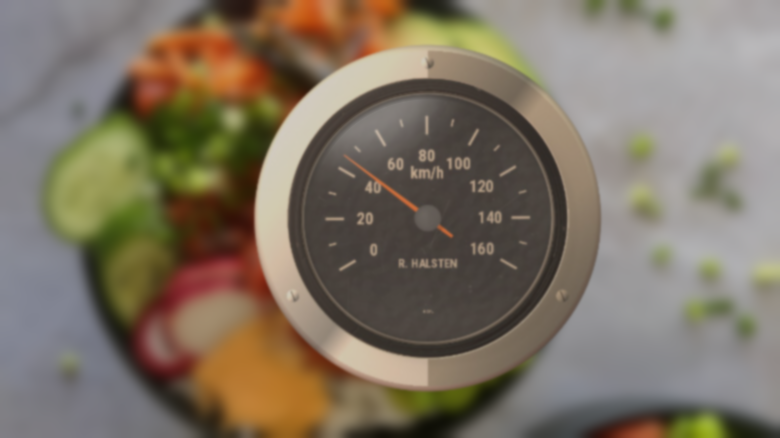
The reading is 45 km/h
